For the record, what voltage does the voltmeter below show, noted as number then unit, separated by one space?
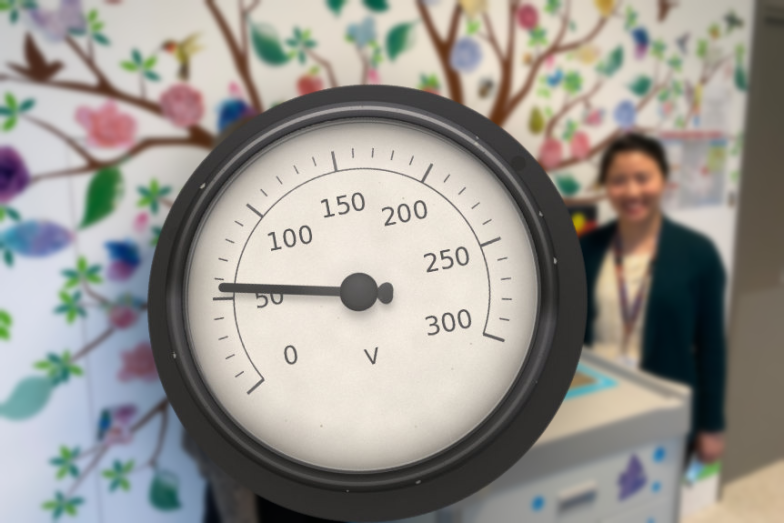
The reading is 55 V
